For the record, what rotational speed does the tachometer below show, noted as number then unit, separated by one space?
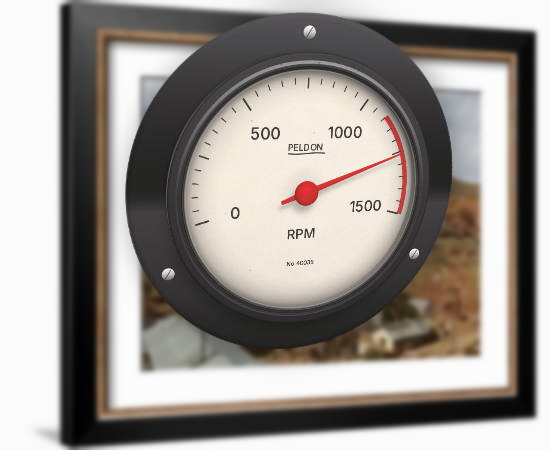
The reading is 1250 rpm
